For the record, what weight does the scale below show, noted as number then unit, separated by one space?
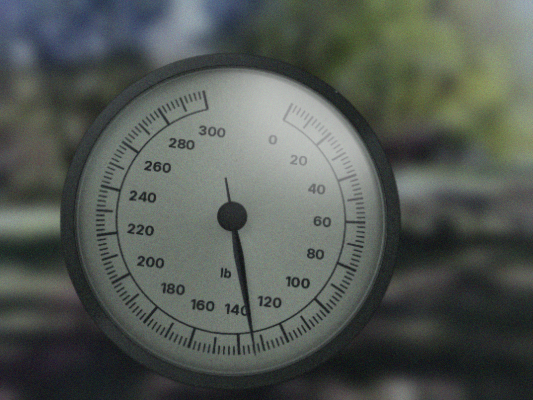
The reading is 134 lb
